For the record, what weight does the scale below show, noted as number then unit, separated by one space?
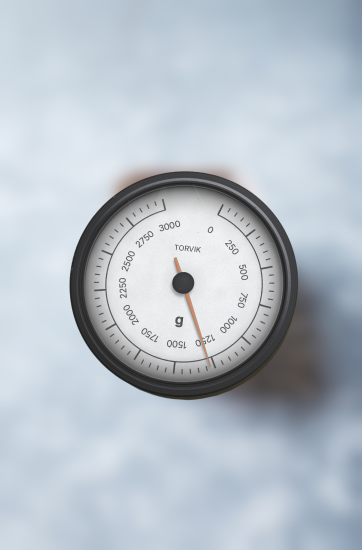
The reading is 1275 g
